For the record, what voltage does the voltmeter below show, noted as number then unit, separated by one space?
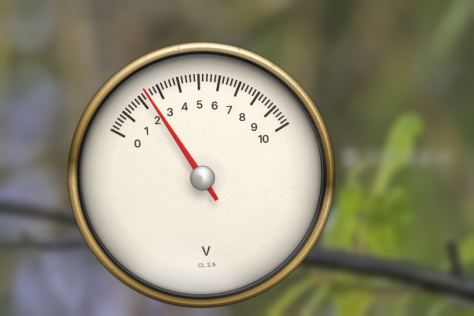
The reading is 2.4 V
